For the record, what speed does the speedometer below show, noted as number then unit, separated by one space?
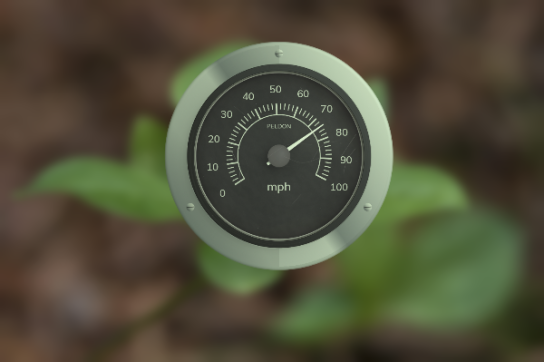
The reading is 74 mph
